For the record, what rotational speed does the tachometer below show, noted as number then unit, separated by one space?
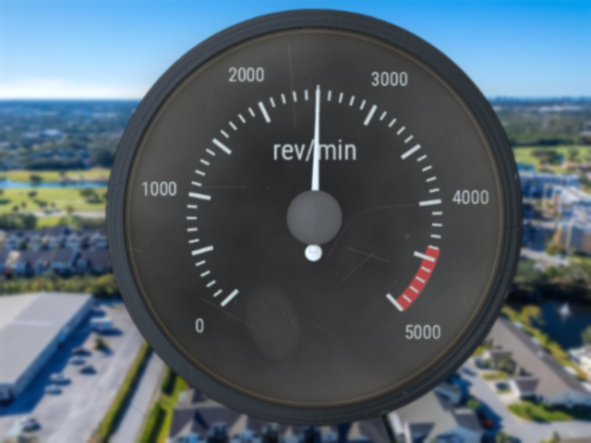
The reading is 2500 rpm
